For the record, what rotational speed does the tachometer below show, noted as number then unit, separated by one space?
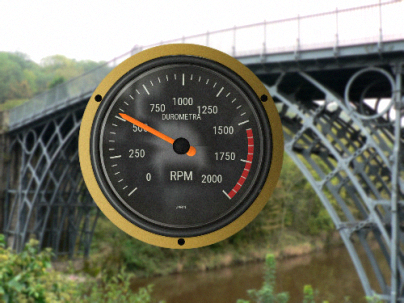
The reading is 525 rpm
